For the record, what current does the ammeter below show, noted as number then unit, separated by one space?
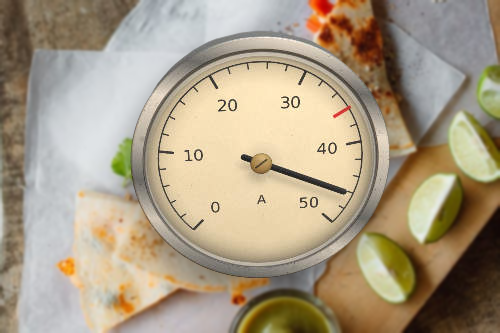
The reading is 46 A
